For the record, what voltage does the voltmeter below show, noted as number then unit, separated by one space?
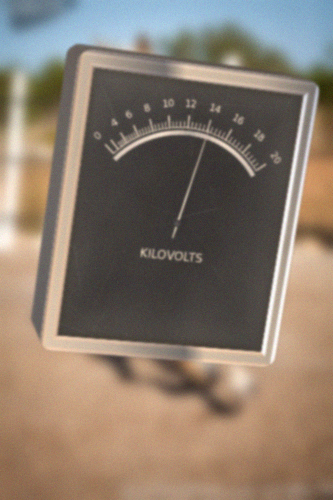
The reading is 14 kV
